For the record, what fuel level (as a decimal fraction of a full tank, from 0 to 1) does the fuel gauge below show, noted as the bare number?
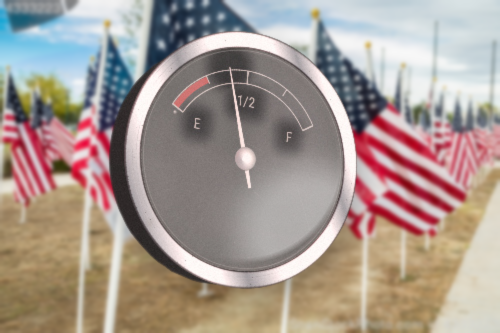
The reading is 0.375
